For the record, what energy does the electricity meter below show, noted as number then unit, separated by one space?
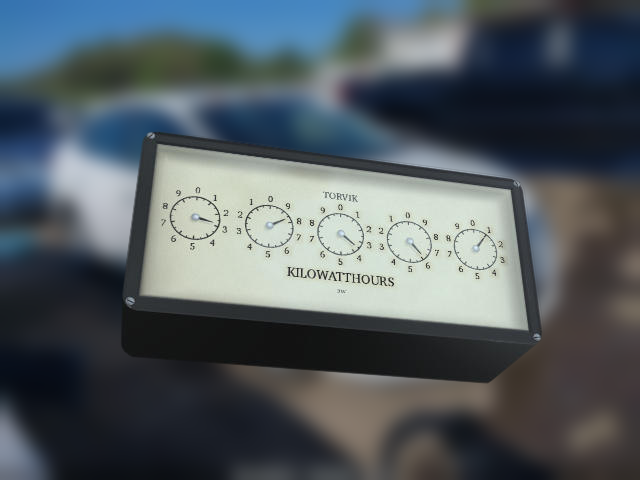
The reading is 28361 kWh
